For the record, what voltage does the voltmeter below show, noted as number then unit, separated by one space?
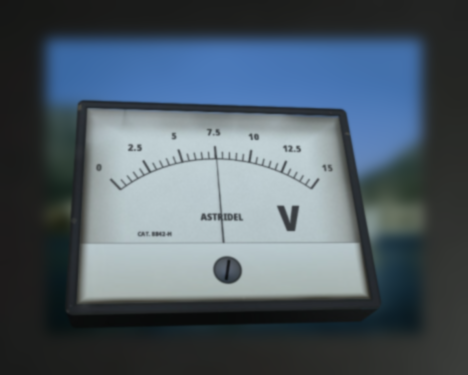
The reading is 7.5 V
